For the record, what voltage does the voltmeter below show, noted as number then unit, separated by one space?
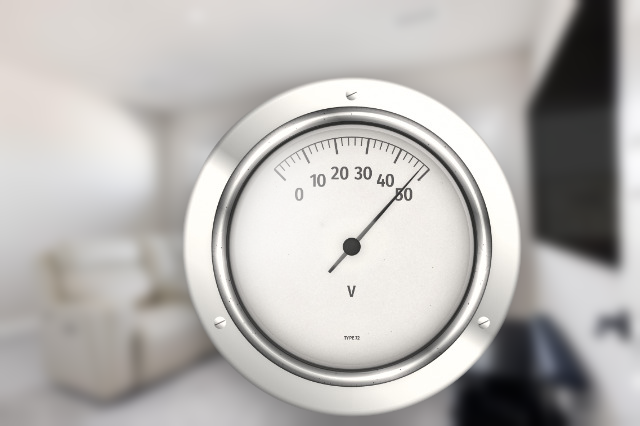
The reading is 48 V
